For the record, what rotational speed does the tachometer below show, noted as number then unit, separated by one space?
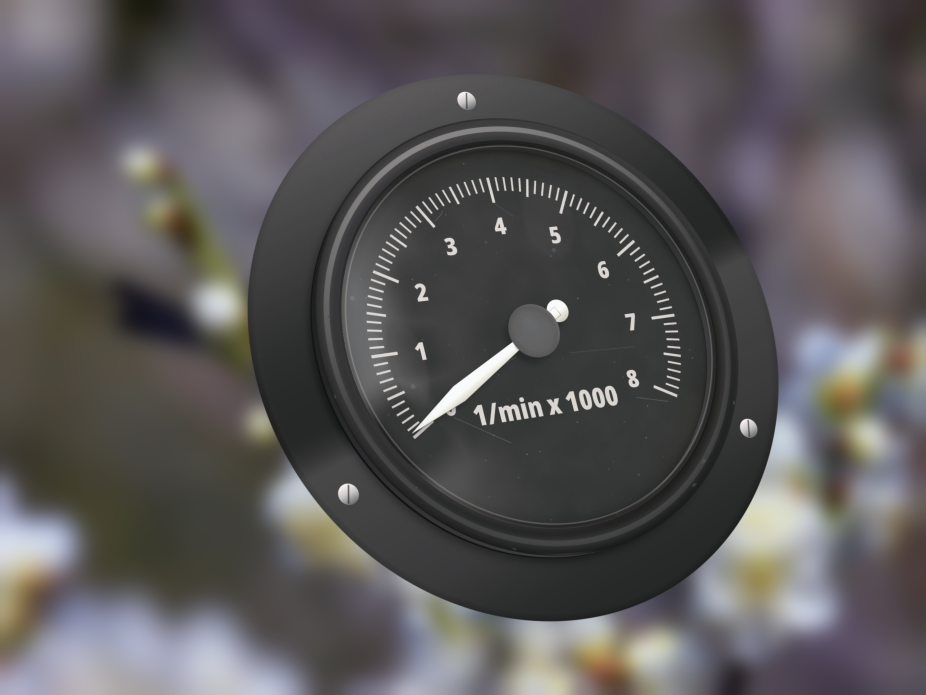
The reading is 50 rpm
